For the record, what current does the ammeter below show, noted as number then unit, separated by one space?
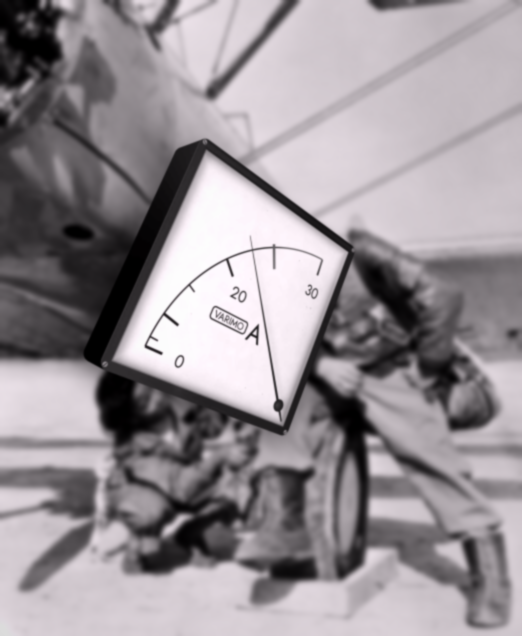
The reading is 22.5 A
